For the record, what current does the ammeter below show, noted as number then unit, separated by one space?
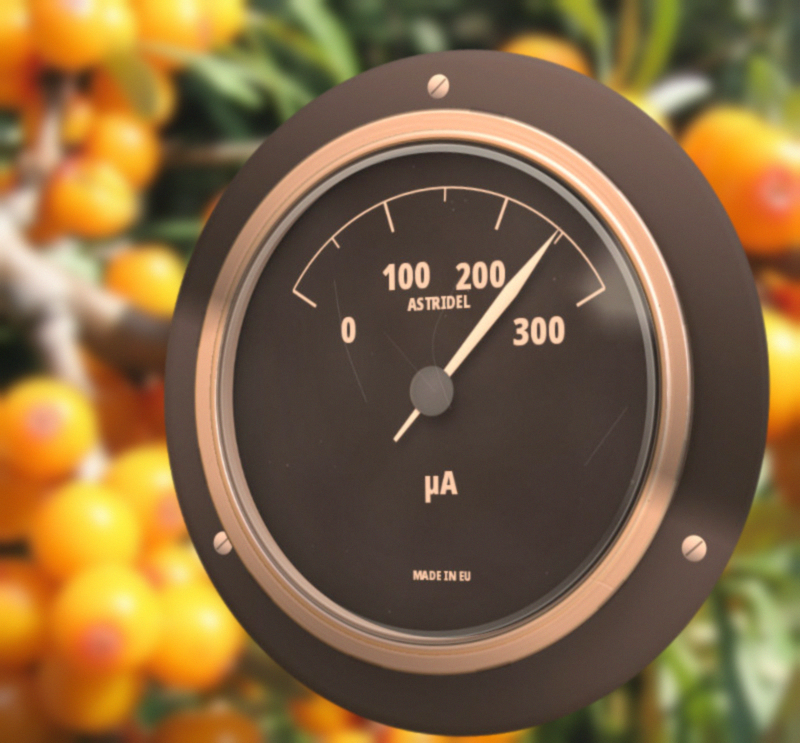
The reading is 250 µA
